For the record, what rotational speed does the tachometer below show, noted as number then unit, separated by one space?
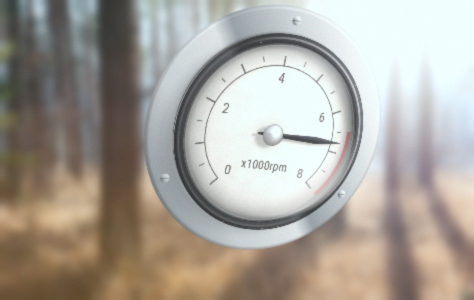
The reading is 6750 rpm
